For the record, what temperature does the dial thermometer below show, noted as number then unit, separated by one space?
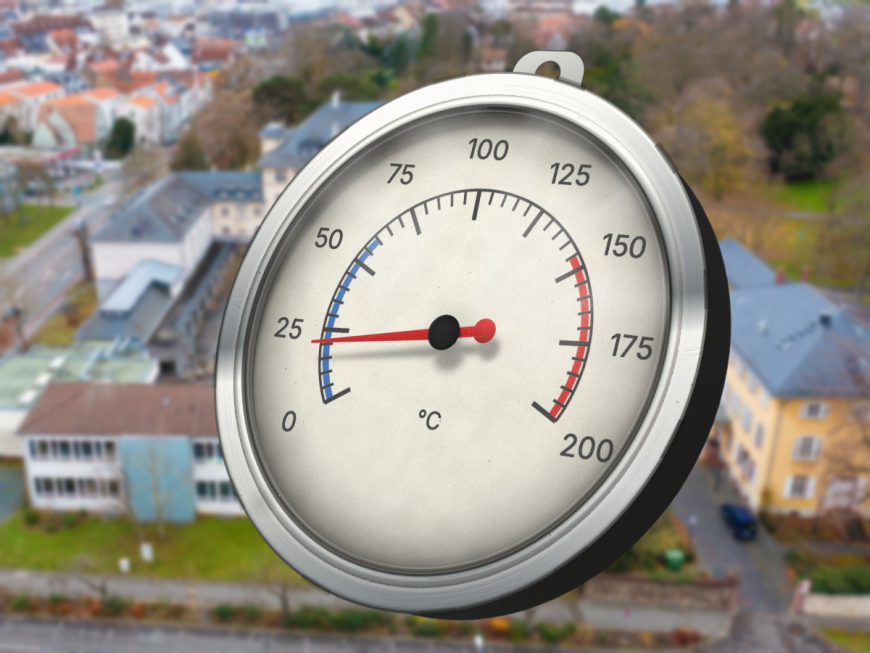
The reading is 20 °C
